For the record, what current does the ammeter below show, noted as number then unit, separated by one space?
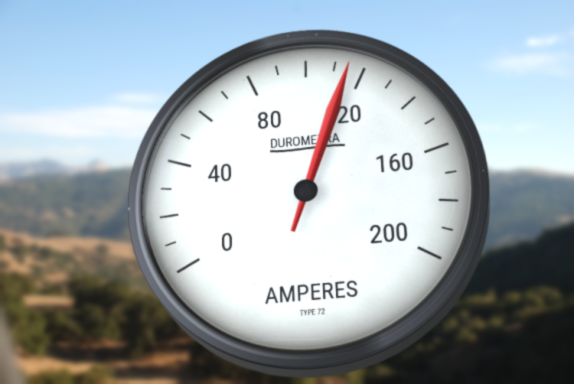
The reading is 115 A
